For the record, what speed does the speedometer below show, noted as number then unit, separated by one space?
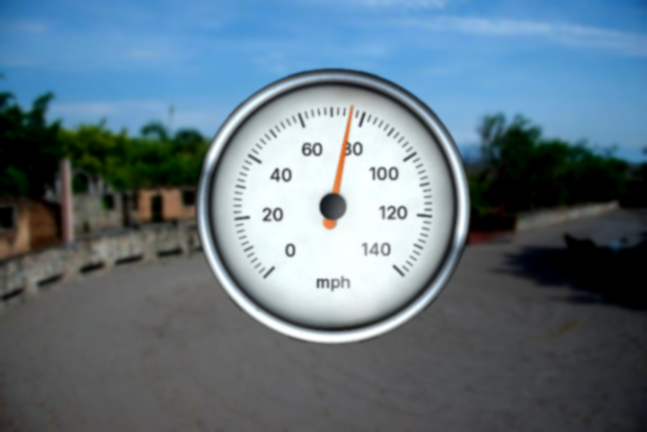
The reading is 76 mph
